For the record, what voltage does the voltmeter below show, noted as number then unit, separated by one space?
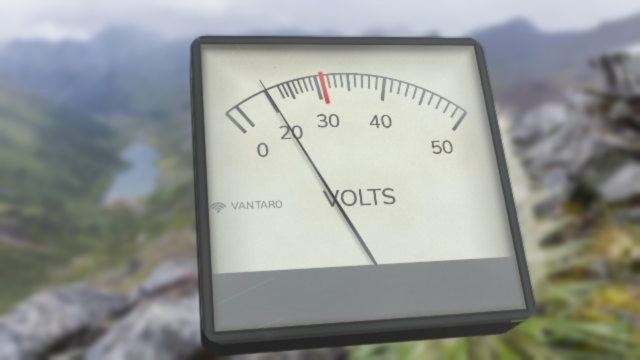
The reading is 20 V
